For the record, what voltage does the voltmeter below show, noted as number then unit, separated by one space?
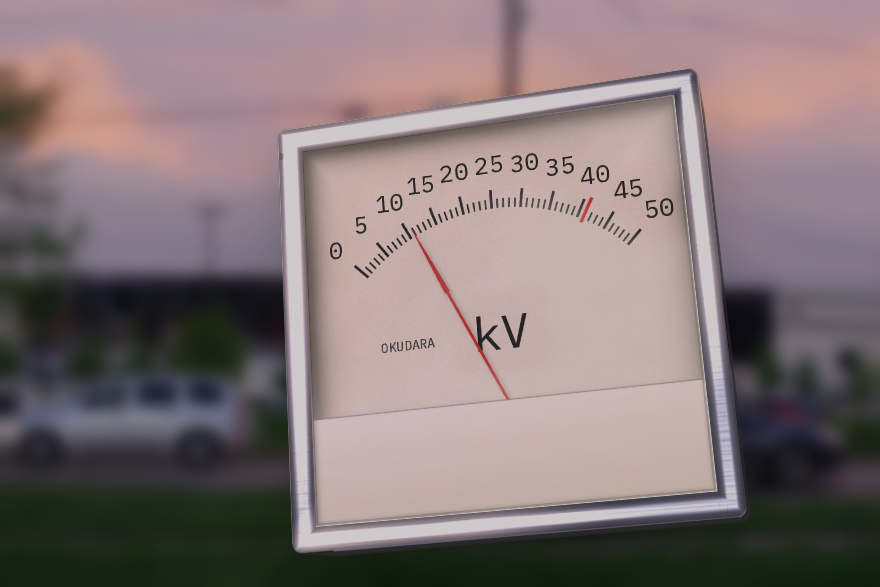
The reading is 11 kV
